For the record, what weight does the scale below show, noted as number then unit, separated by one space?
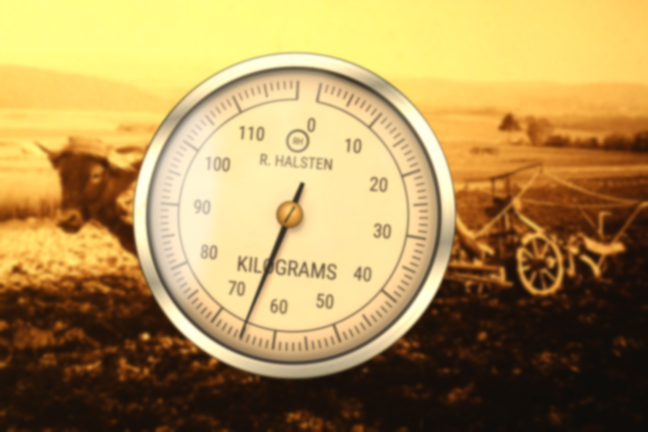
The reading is 65 kg
